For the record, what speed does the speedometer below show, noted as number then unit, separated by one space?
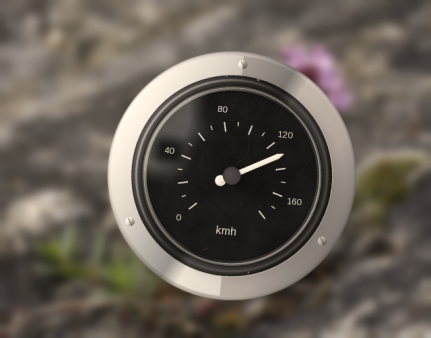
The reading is 130 km/h
